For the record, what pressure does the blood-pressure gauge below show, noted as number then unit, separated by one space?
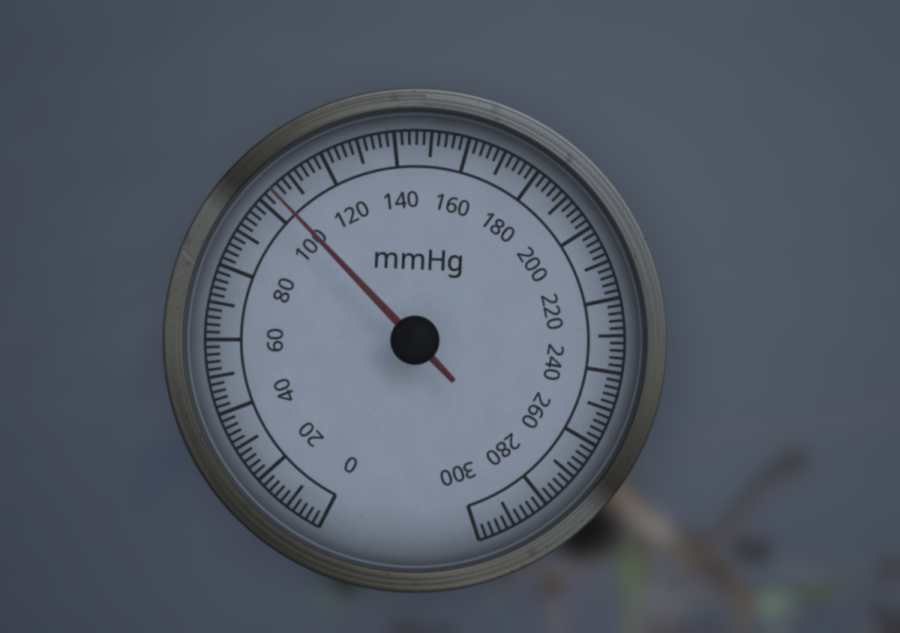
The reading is 104 mmHg
